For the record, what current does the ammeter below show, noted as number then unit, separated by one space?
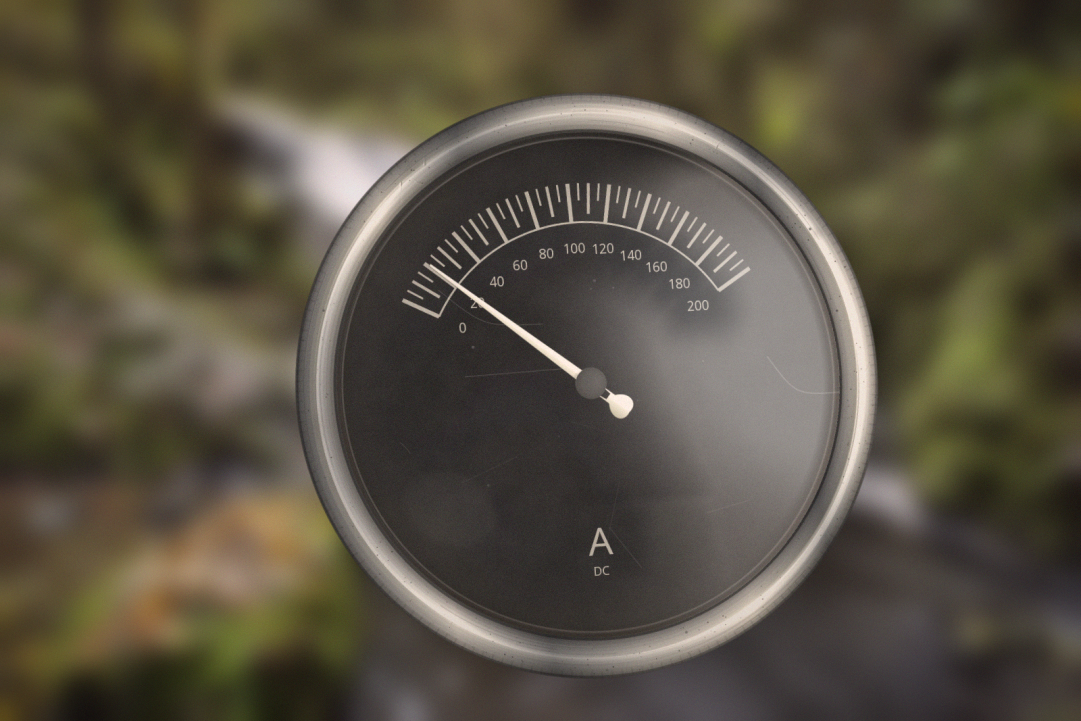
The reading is 20 A
